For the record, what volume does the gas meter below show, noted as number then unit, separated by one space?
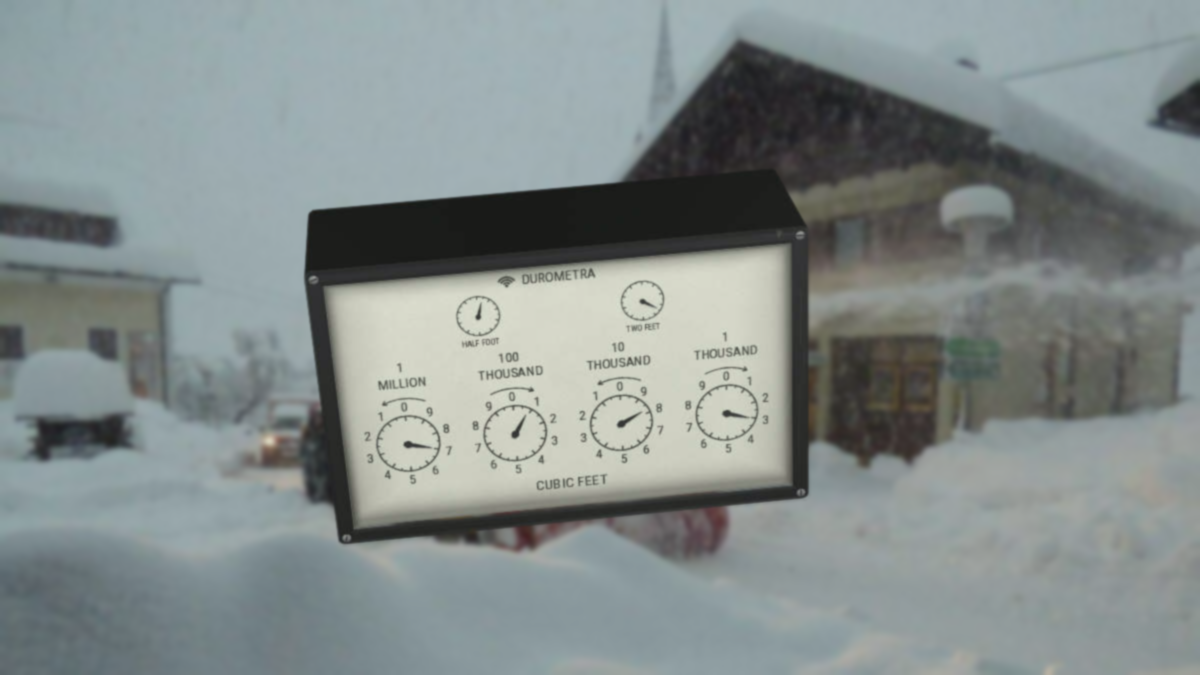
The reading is 708300 ft³
